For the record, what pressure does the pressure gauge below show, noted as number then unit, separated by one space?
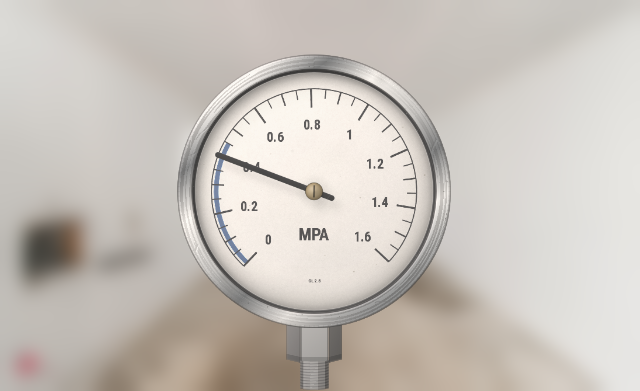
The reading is 0.4 MPa
